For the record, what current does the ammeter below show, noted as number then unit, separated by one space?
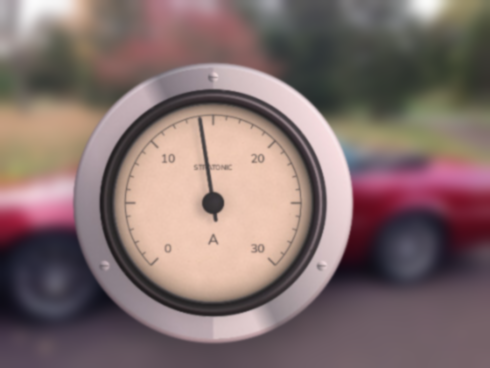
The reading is 14 A
